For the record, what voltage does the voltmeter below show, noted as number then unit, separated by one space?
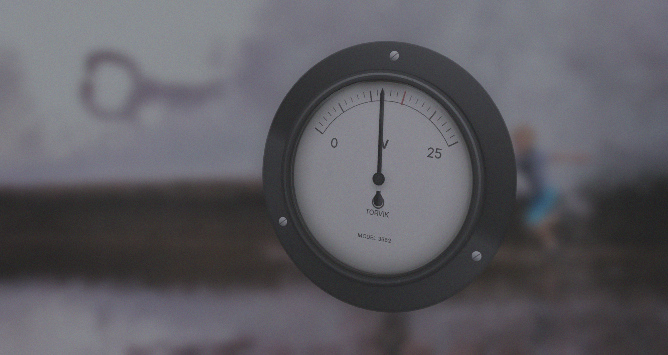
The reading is 12 V
